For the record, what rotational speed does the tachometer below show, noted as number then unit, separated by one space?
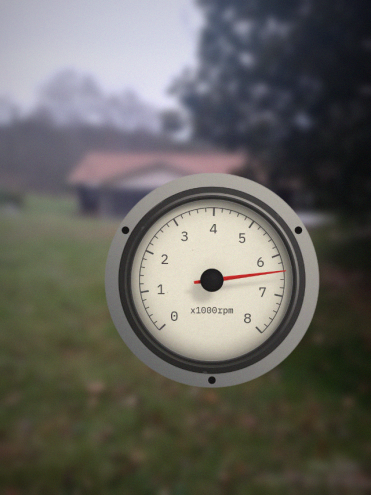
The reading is 6400 rpm
